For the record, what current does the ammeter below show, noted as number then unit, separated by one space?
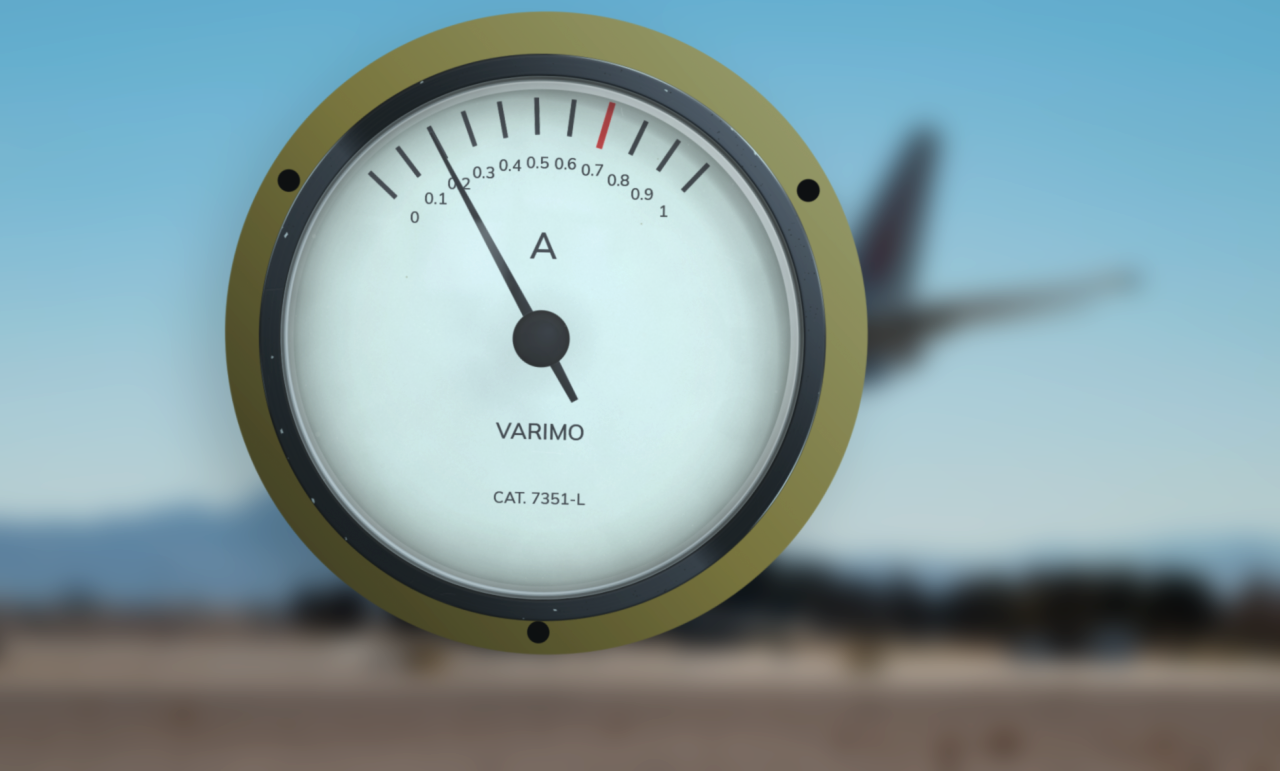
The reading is 0.2 A
